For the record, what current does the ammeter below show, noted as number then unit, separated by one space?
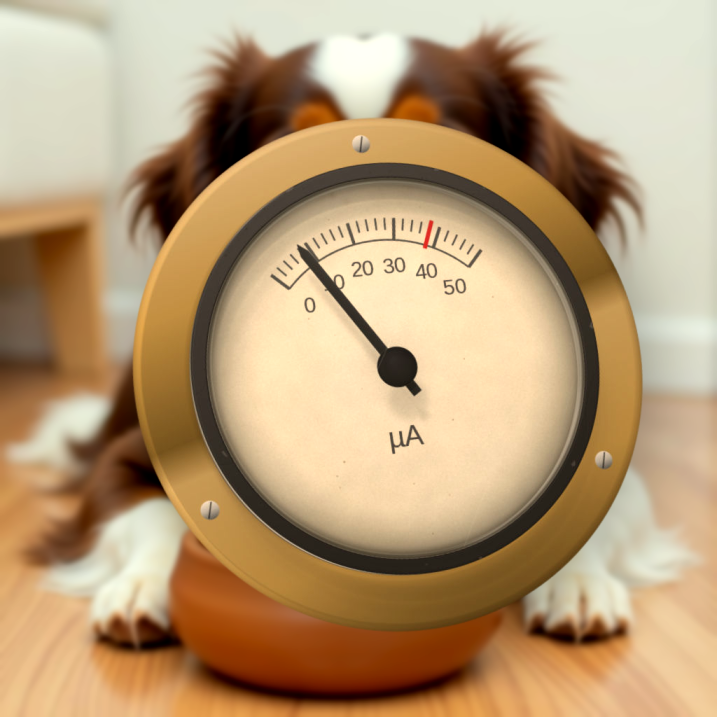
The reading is 8 µA
